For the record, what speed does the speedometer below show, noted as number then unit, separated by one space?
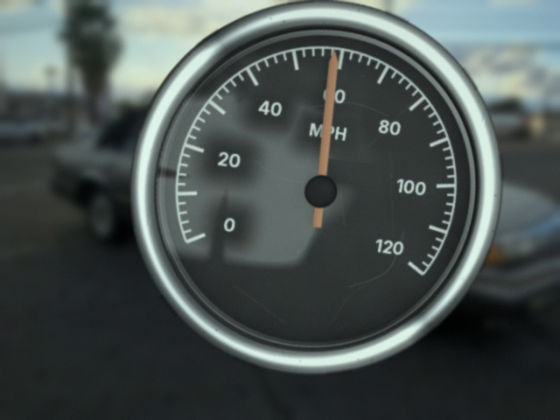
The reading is 58 mph
